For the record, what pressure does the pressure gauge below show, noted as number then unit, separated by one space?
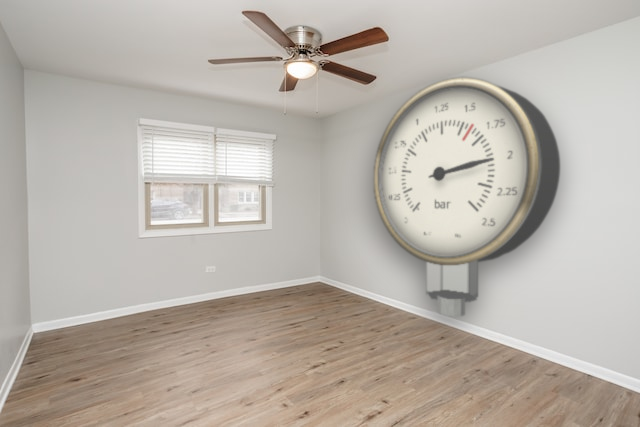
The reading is 2 bar
